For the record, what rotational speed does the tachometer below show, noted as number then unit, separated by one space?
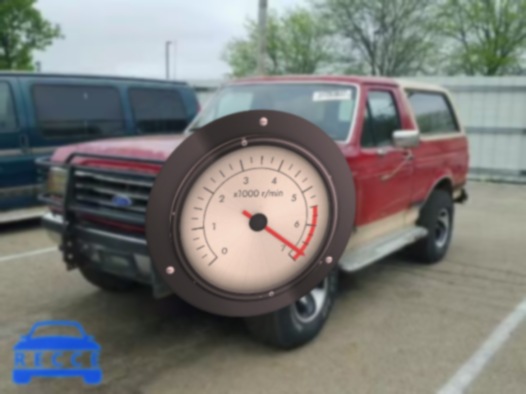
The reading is 6750 rpm
